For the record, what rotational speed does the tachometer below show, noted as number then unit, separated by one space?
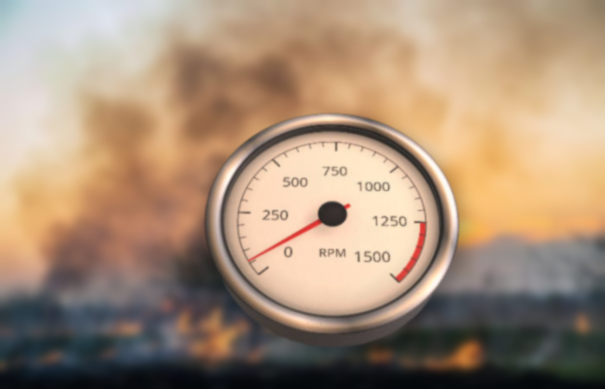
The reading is 50 rpm
